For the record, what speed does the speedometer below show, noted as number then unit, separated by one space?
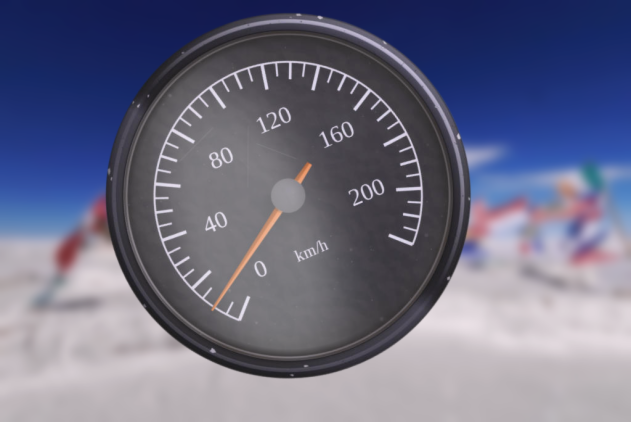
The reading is 10 km/h
